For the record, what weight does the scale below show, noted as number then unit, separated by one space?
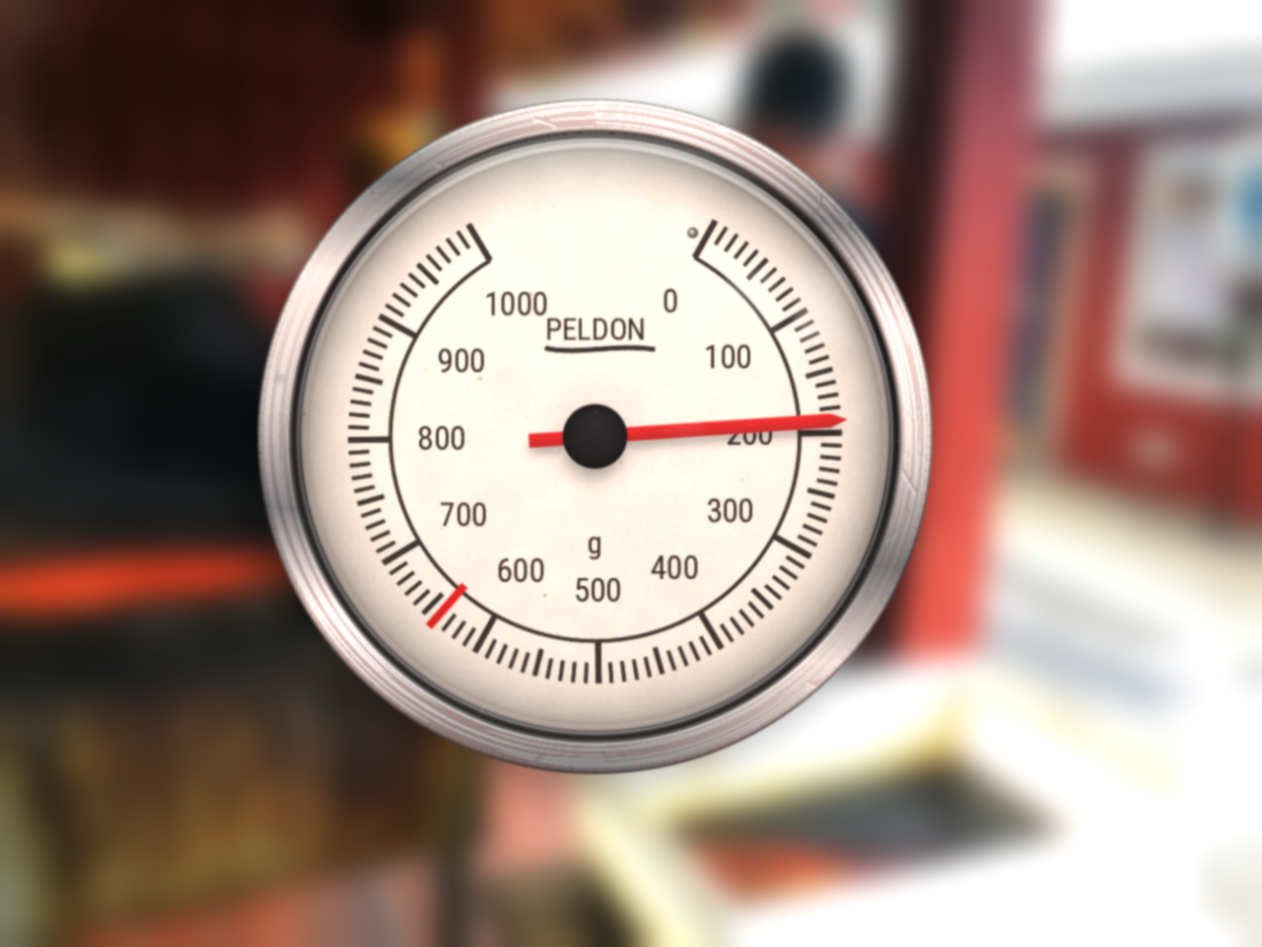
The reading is 190 g
